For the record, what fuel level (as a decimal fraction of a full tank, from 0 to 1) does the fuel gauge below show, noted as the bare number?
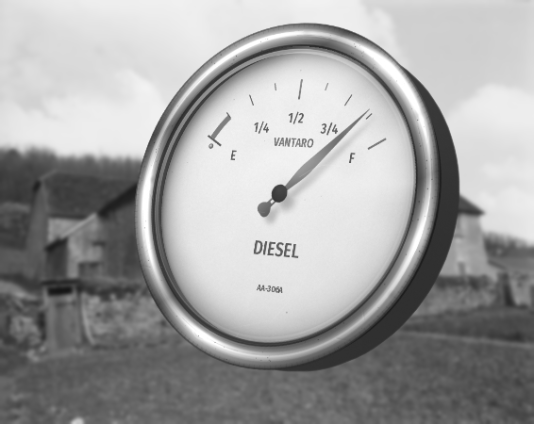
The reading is 0.875
